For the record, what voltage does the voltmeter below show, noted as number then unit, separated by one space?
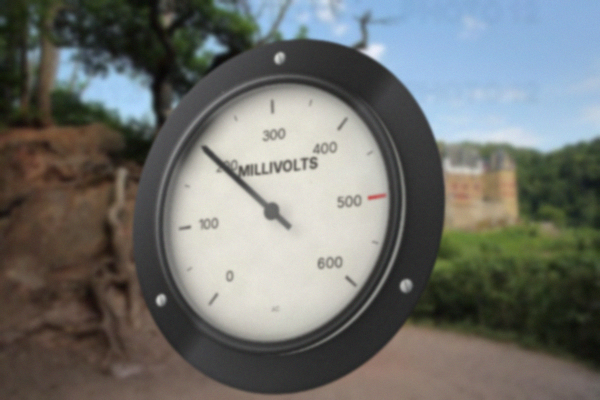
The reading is 200 mV
